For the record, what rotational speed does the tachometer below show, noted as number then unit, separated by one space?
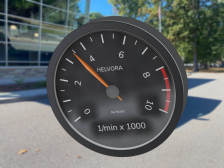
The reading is 3500 rpm
